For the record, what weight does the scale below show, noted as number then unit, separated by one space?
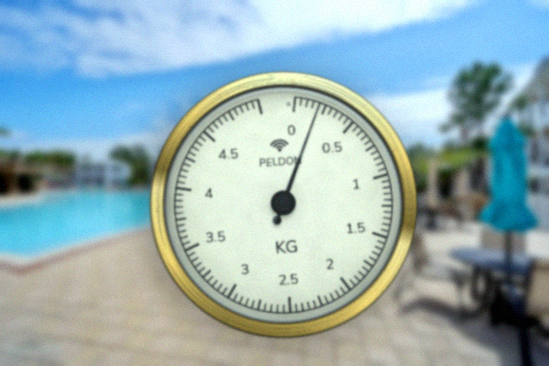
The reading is 0.2 kg
